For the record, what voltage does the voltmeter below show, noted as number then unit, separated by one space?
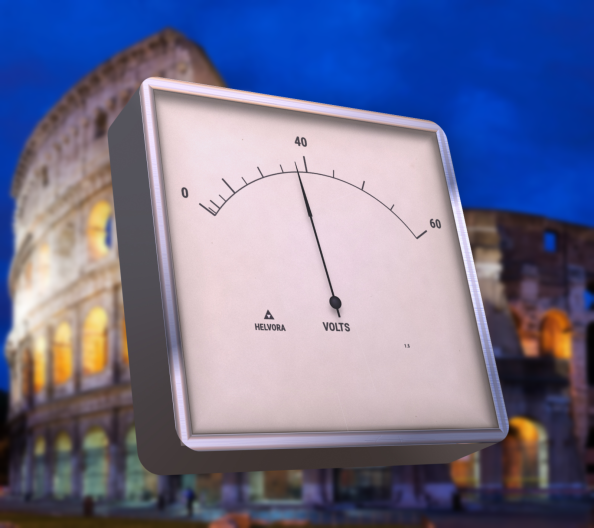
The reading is 37.5 V
